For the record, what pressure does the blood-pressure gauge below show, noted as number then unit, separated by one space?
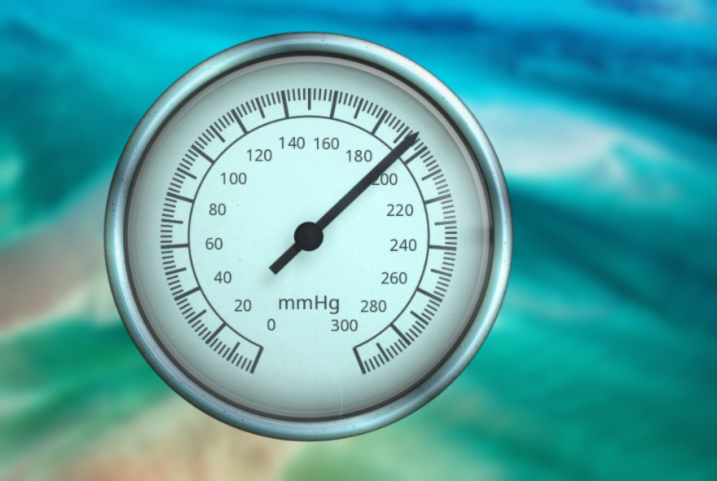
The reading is 194 mmHg
